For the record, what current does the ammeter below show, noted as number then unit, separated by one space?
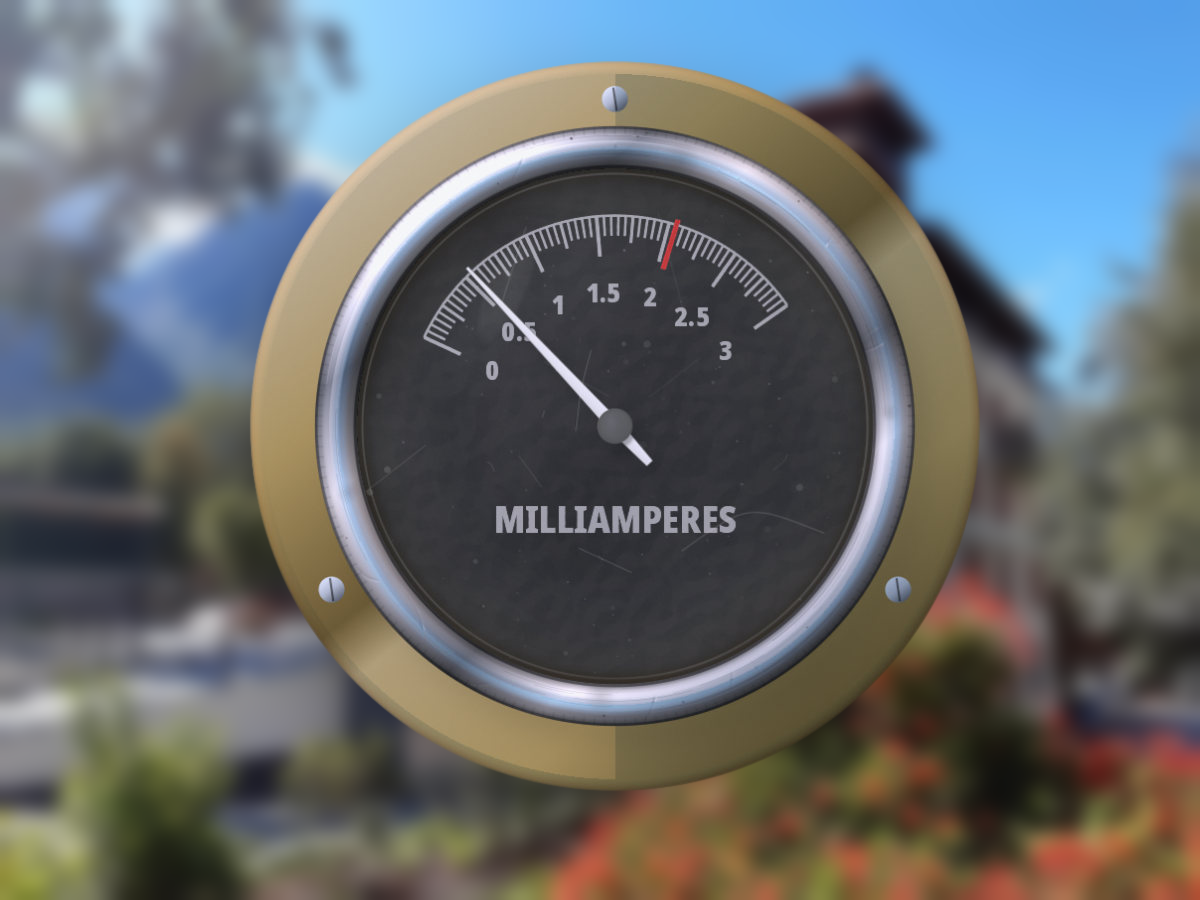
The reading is 0.55 mA
